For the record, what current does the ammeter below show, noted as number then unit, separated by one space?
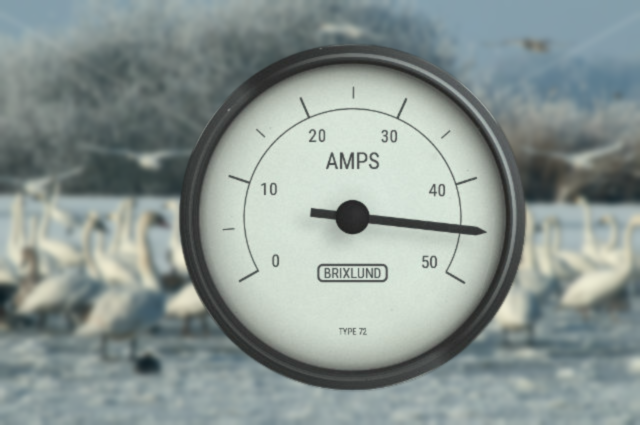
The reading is 45 A
